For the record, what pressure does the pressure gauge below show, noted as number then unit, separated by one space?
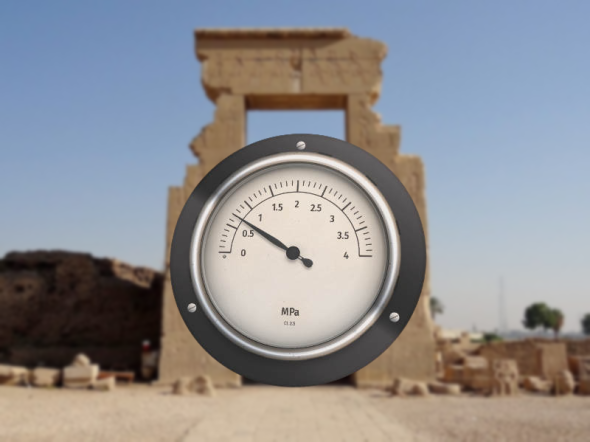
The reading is 0.7 MPa
